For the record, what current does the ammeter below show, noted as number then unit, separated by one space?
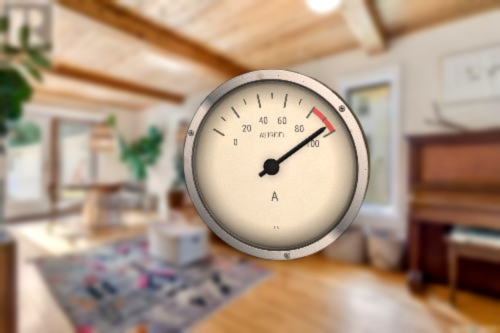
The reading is 95 A
